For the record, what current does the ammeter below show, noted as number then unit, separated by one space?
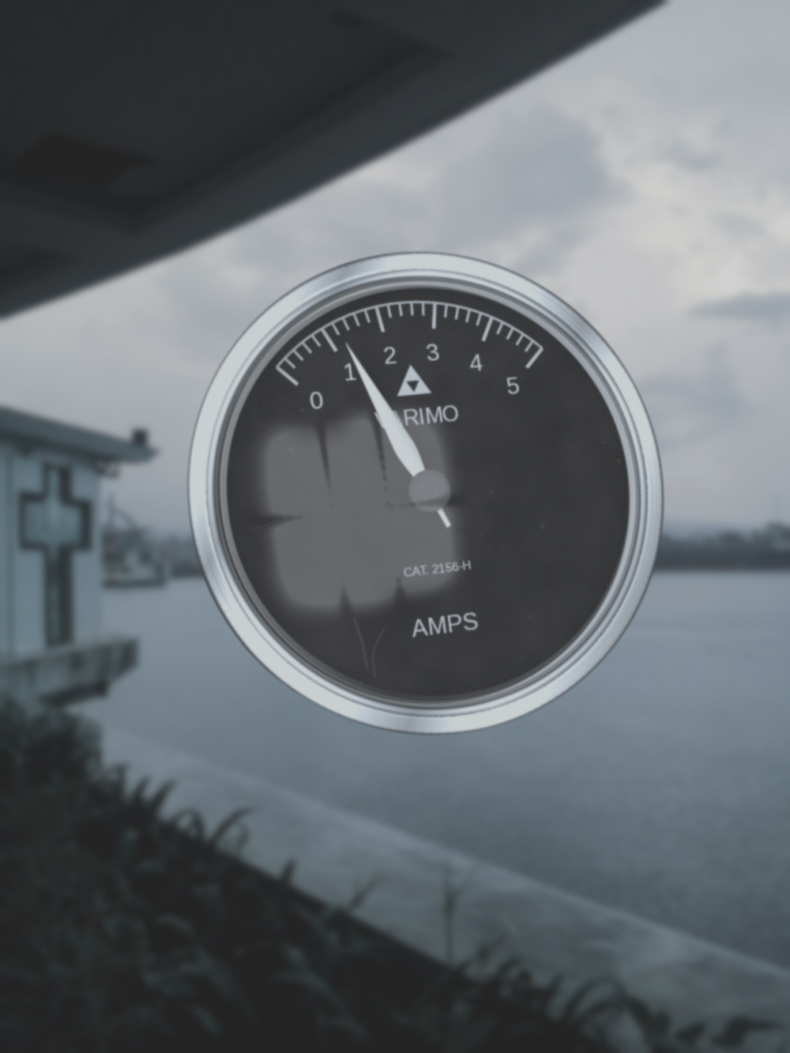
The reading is 1.2 A
